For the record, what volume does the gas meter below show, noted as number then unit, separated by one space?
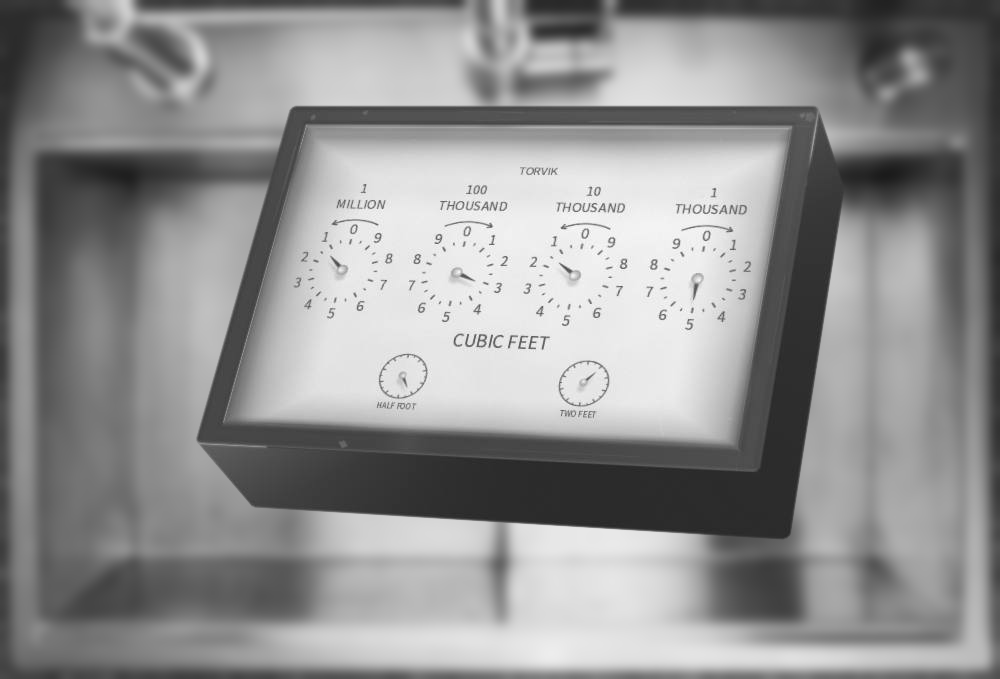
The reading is 131500 ft³
